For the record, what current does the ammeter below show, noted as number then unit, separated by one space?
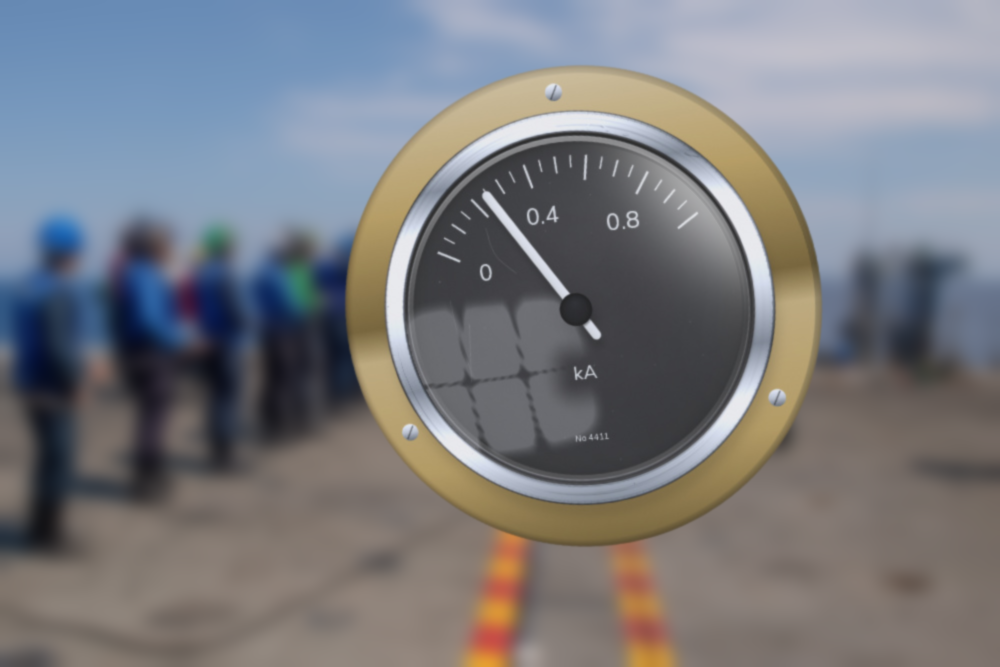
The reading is 0.25 kA
